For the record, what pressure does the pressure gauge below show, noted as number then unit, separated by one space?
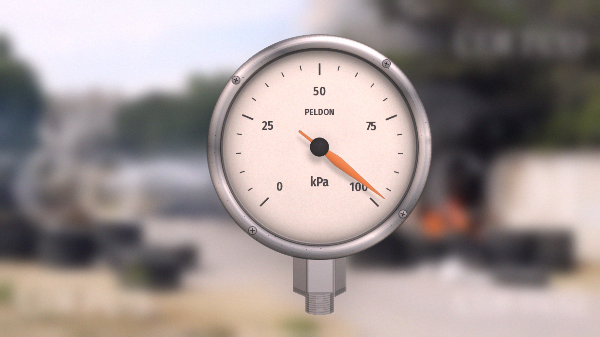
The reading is 97.5 kPa
